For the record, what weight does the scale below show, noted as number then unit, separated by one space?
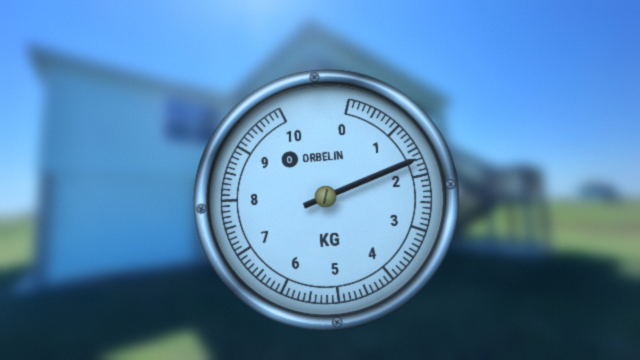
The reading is 1.7 kg
